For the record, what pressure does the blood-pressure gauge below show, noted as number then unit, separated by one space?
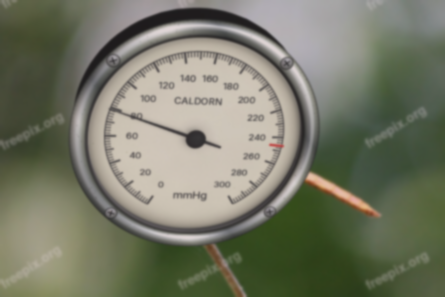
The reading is 80 mmHg
